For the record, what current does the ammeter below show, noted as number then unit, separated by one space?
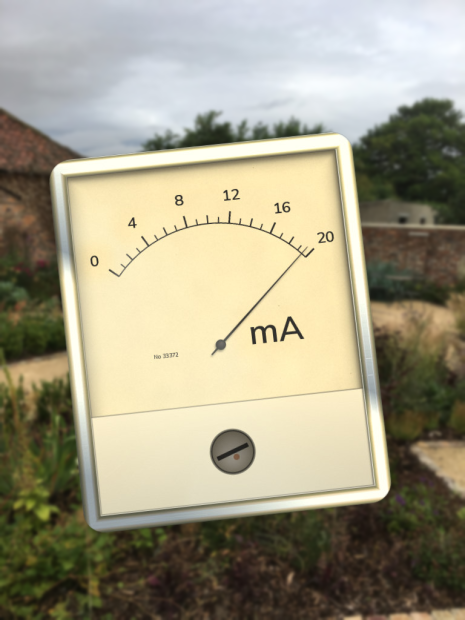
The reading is 19.5 mA
